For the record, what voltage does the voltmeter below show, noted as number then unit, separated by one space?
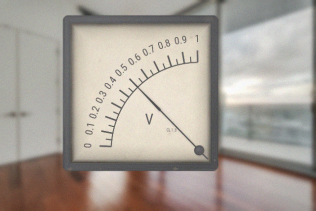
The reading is 0.5 V
